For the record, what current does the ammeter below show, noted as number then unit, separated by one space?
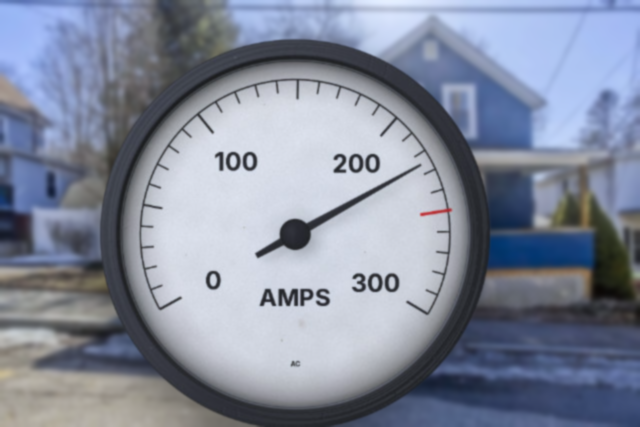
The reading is 225 A
